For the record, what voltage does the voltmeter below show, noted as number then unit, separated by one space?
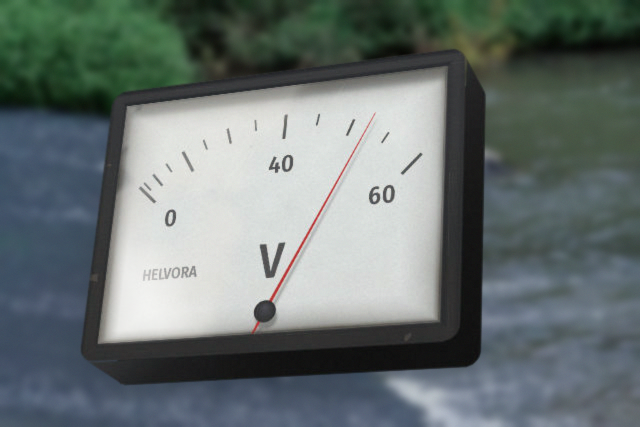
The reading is 52.5 V
